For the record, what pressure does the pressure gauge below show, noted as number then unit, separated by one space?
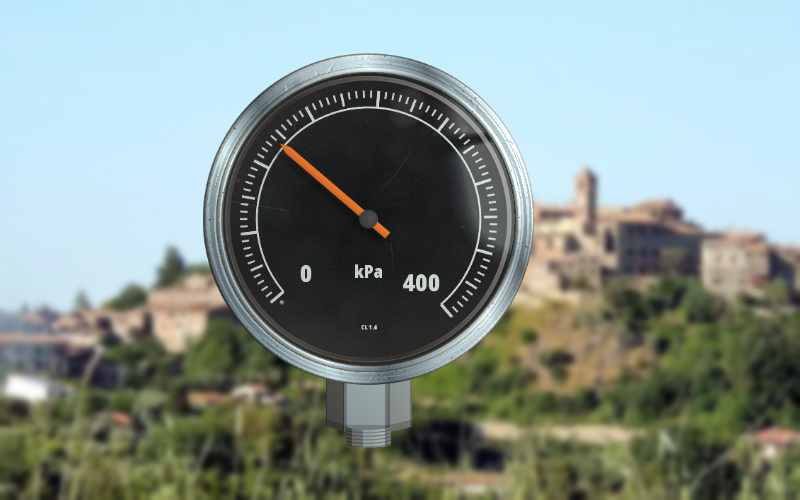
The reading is 120 kPa
